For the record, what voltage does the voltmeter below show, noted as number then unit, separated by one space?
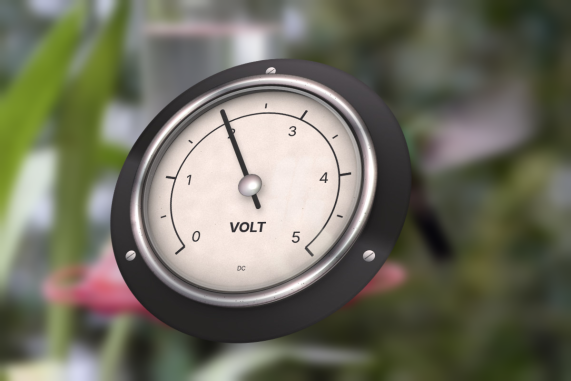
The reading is 2 V
